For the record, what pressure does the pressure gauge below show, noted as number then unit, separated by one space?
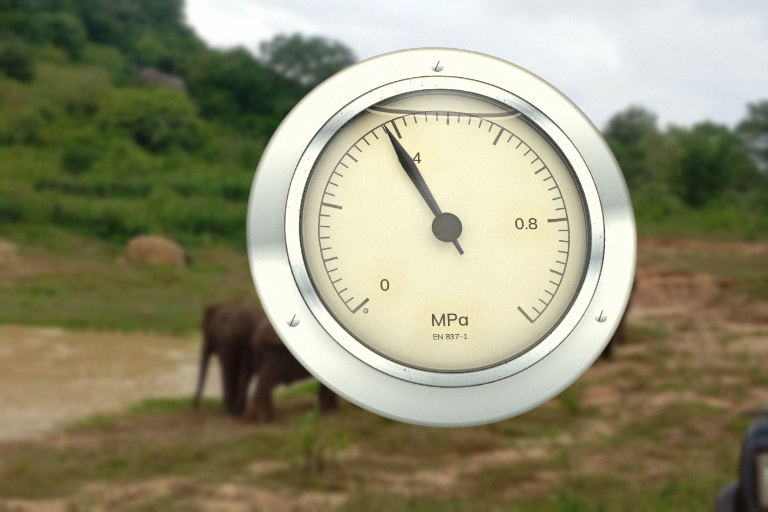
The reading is 0.38 MPa
